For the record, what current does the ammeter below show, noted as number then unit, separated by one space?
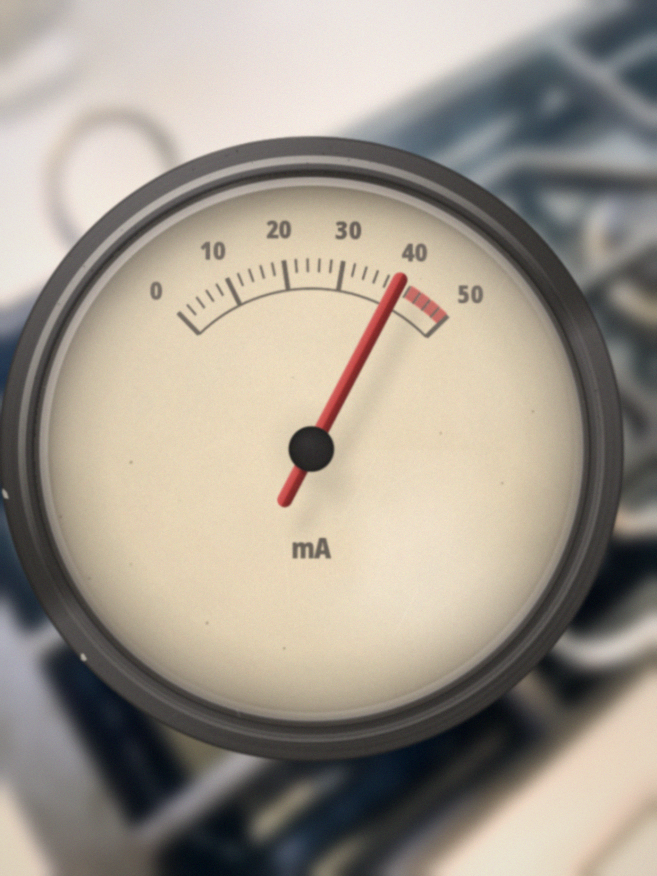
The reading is 40 mA
